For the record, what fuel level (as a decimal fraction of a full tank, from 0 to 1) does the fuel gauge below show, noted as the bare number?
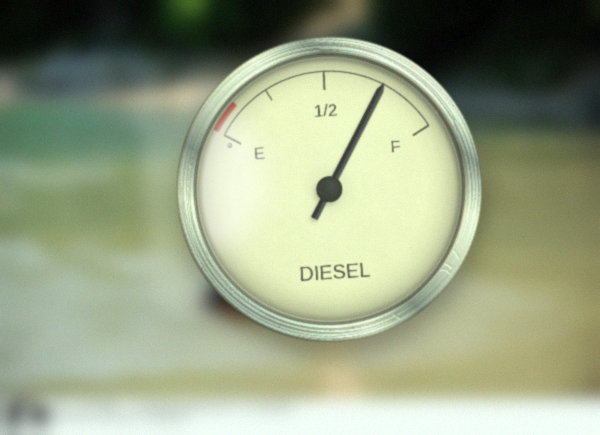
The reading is 0.75
